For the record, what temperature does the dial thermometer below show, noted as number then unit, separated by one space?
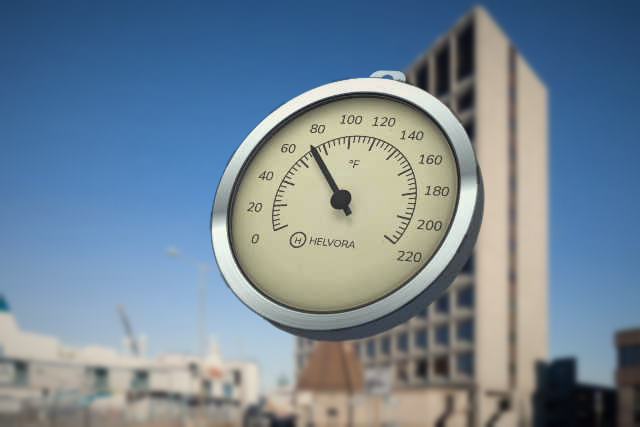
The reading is 72 °F
